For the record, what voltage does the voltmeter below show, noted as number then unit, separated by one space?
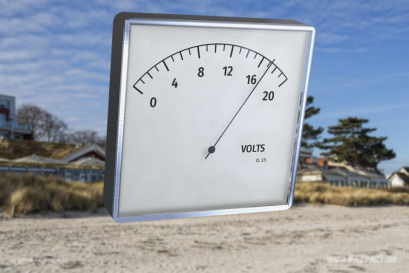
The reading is 17 V
